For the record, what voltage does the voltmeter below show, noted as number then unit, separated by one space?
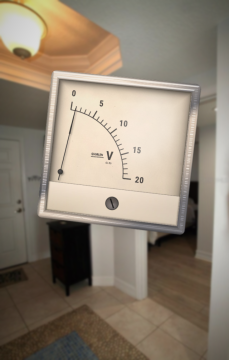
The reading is 1 V
